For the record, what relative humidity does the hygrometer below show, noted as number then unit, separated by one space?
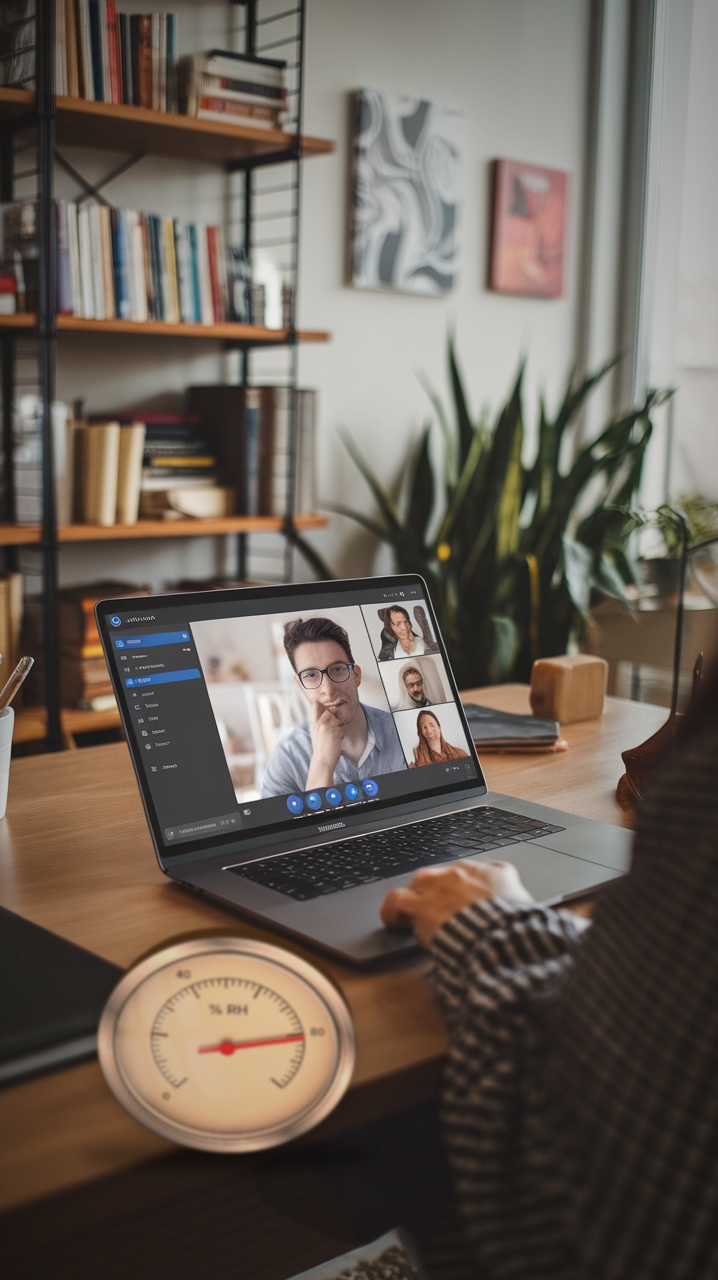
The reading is 80 %
